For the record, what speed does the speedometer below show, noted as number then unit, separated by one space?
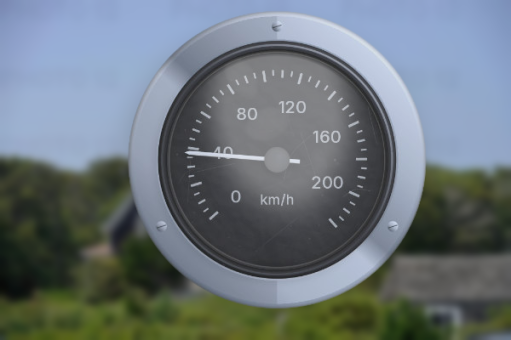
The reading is 37.5 km/h
